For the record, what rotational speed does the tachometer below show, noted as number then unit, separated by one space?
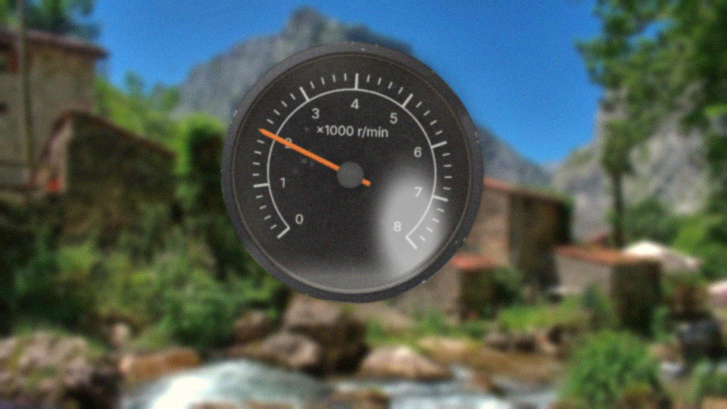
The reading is 2000 rpm
